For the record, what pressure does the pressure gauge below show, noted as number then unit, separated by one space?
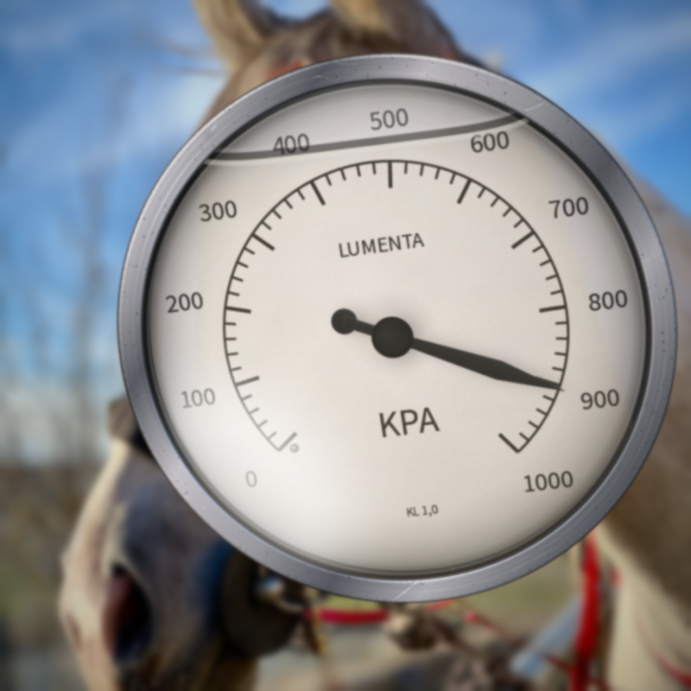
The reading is 900 kPa
